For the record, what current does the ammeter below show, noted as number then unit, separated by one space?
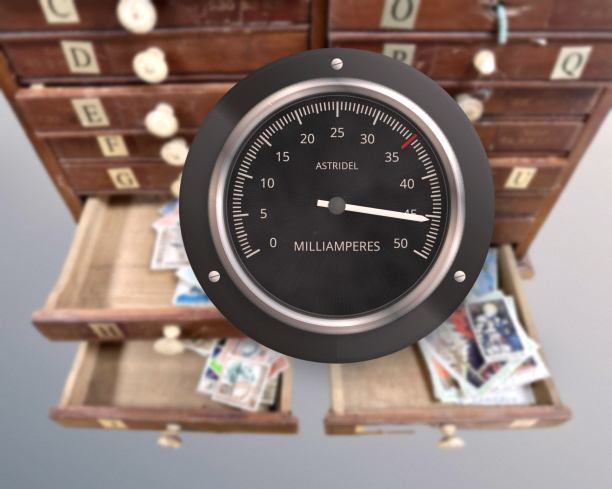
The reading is 45.5 mA
